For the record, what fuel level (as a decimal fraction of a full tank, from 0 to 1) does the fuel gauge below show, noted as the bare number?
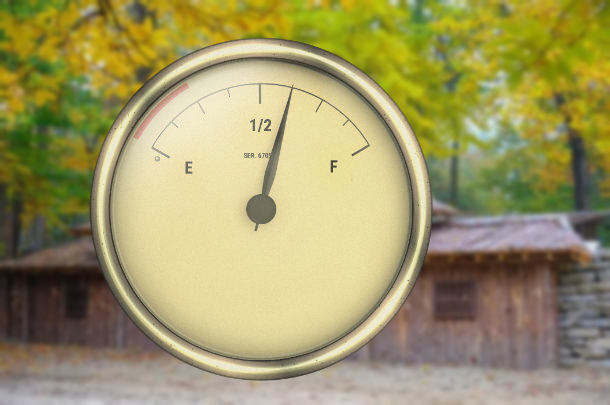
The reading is 0.625
